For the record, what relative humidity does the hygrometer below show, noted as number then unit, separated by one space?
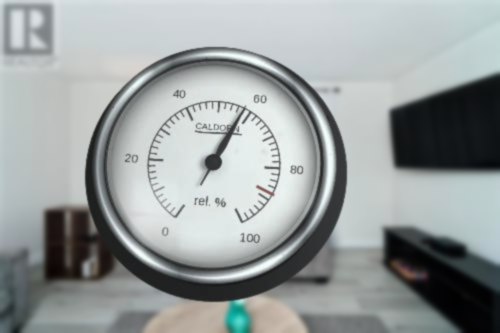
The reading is 58 %
